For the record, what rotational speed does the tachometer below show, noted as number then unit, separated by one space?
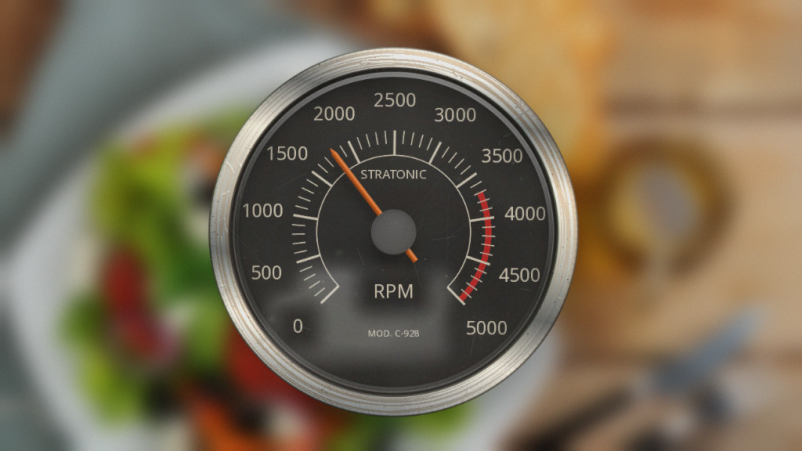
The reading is 1800 rpm
